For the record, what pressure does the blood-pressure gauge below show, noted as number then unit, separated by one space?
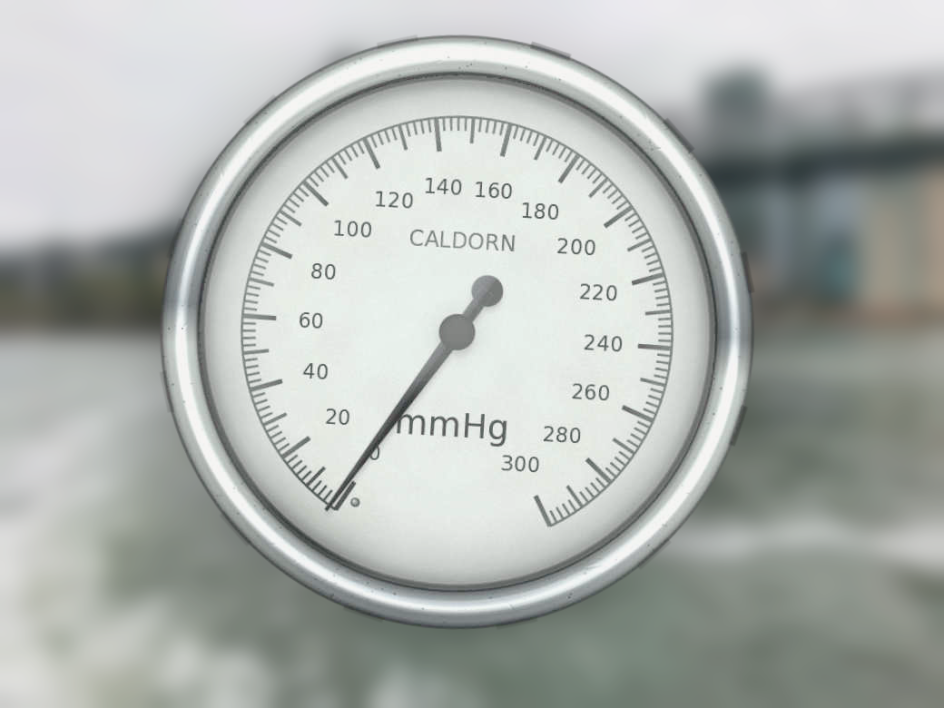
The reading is 2 mmHg
